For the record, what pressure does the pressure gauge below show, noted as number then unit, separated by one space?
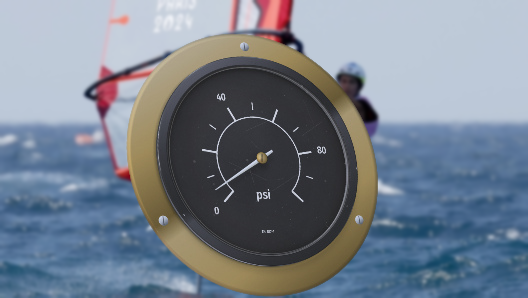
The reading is 5 psi
